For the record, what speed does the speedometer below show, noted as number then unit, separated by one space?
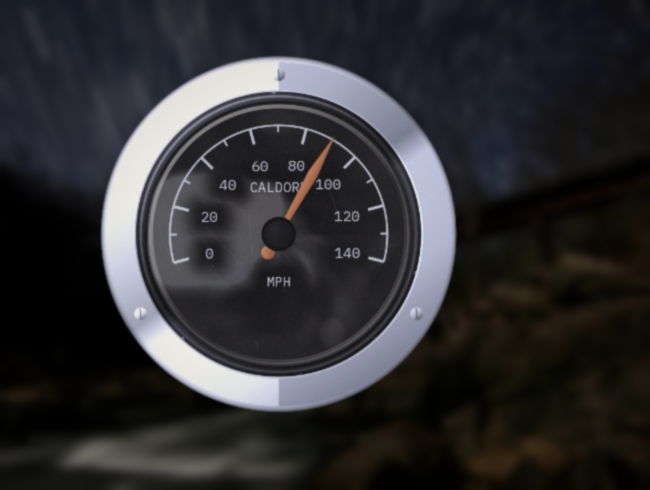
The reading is 90 mph
